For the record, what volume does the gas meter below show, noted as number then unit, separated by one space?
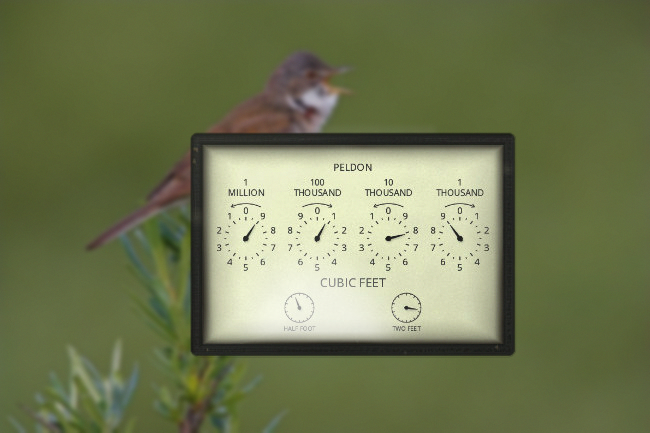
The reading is 907900 ft³
